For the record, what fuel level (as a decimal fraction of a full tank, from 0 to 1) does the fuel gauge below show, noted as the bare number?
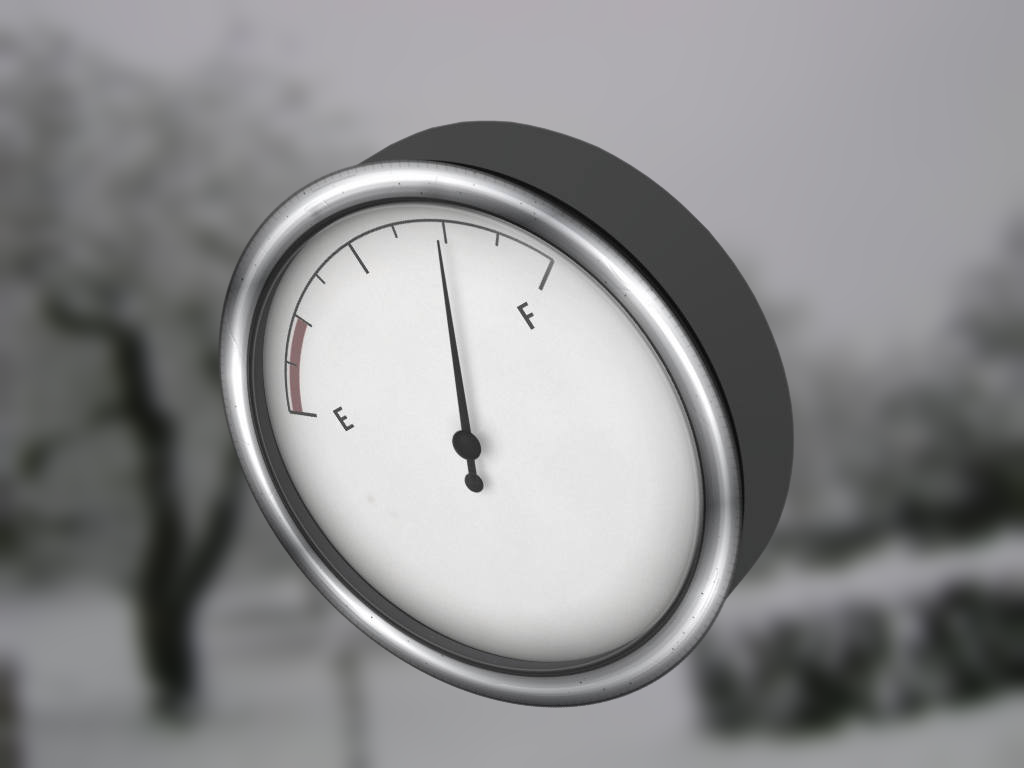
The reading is 0.75
